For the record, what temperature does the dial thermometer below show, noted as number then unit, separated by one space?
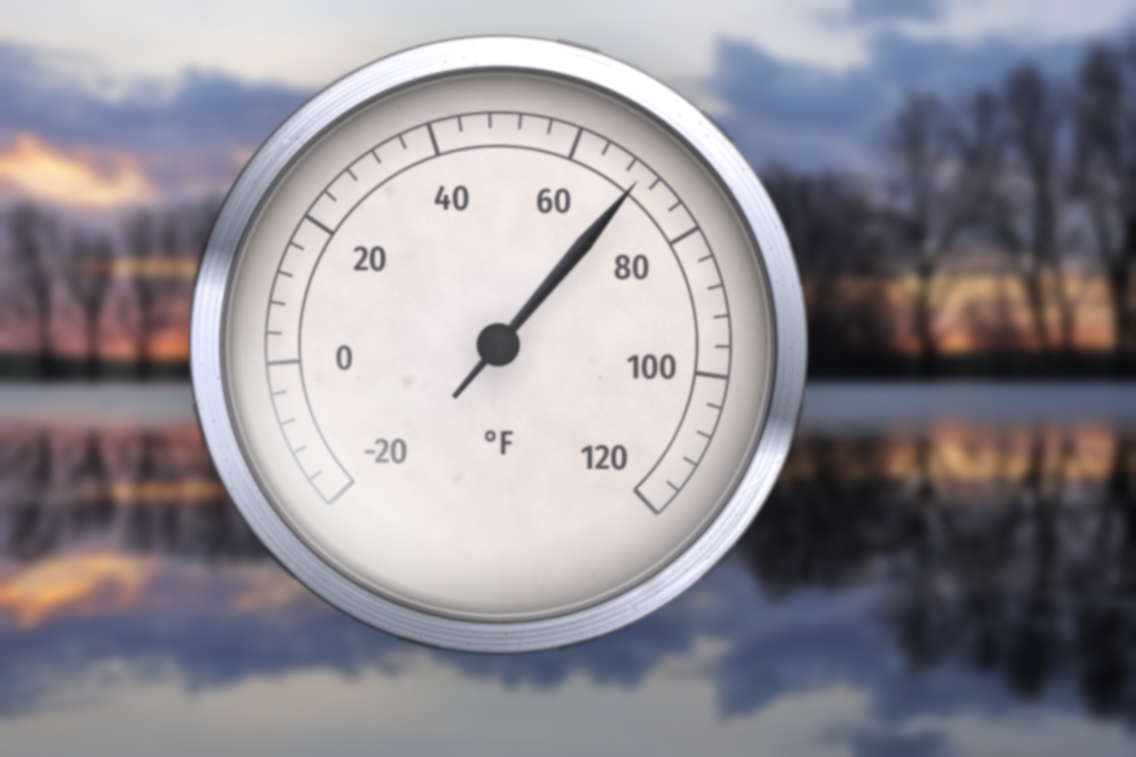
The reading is 70 °F
